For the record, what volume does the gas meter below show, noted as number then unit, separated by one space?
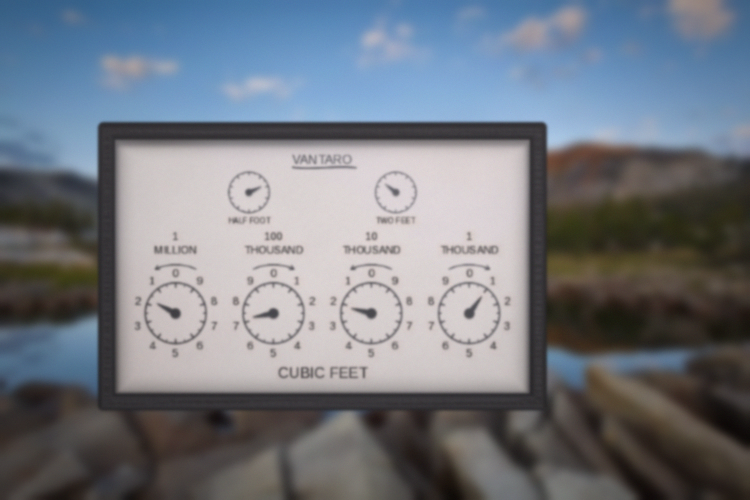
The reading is 172100 ft³
